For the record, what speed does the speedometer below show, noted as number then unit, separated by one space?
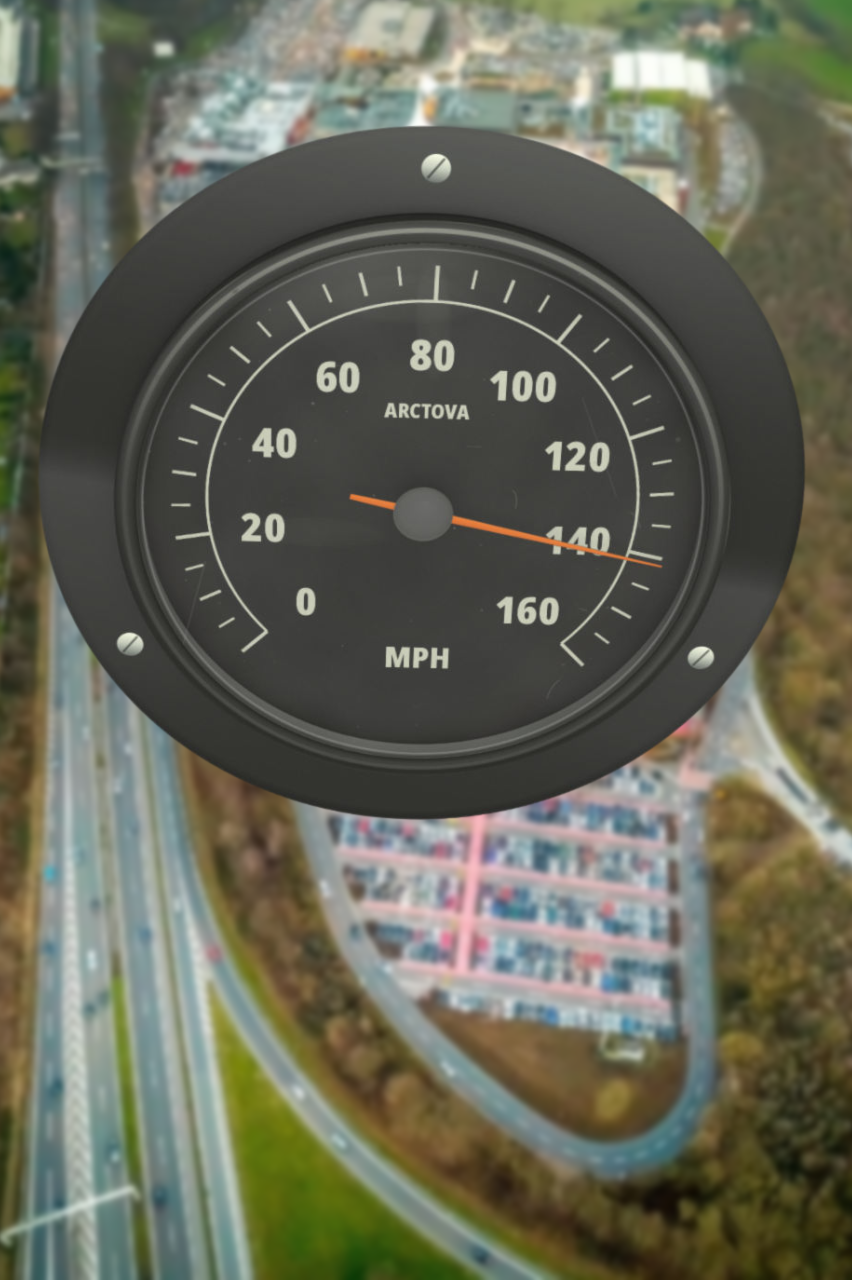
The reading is 140 mph
